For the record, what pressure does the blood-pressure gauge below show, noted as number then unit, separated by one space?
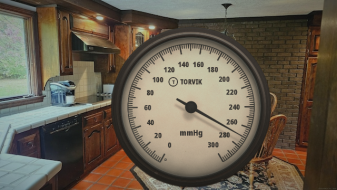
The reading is 270 mmHg
